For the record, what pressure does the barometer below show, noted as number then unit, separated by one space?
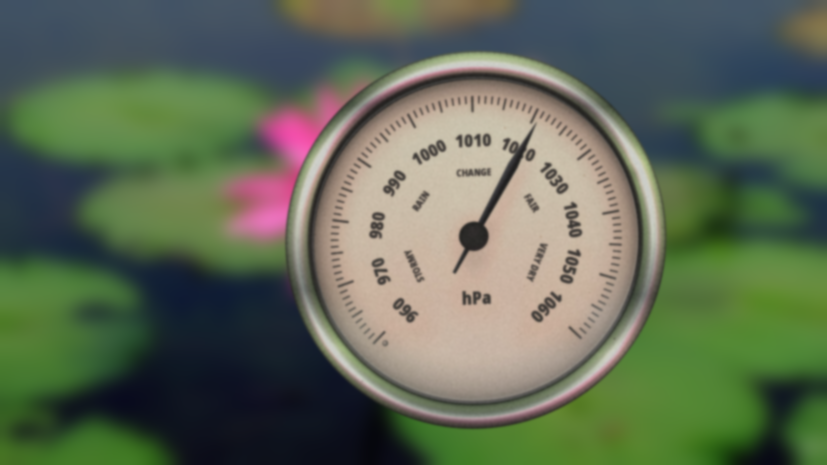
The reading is 1021 hPa
